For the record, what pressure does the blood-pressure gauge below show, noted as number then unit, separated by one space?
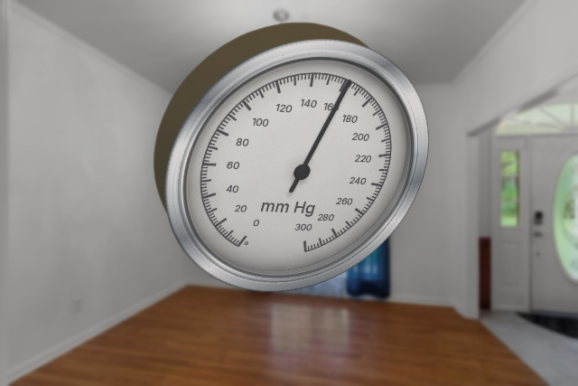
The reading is 160 mmHg
